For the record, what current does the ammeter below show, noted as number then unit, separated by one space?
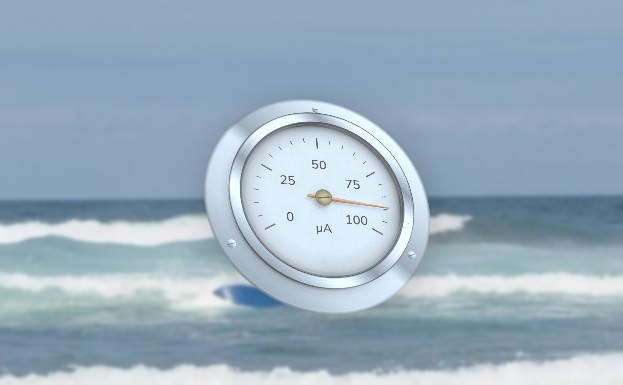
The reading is 90 µA
